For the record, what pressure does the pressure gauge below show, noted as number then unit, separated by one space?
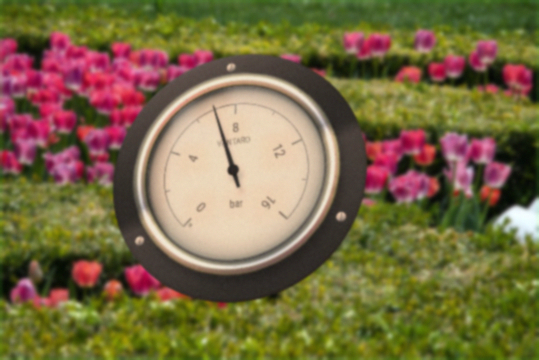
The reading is 7 bar
